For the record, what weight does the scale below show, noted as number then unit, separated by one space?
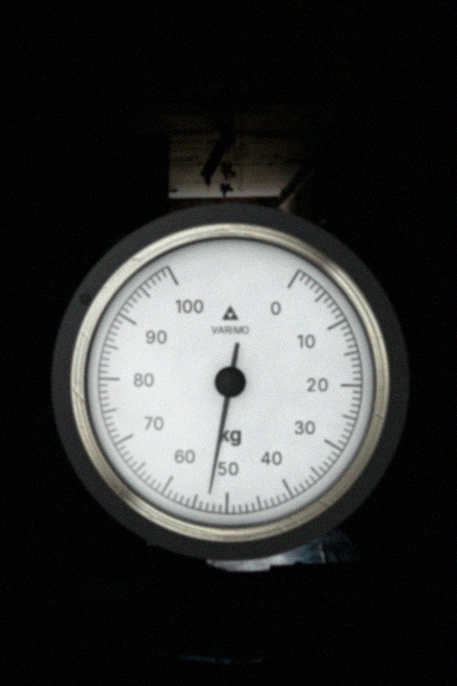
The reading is 53 kg
